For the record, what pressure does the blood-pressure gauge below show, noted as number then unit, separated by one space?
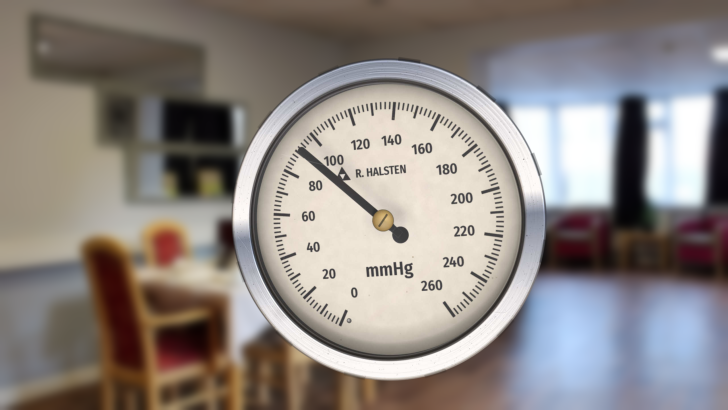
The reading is 92 mmHg
